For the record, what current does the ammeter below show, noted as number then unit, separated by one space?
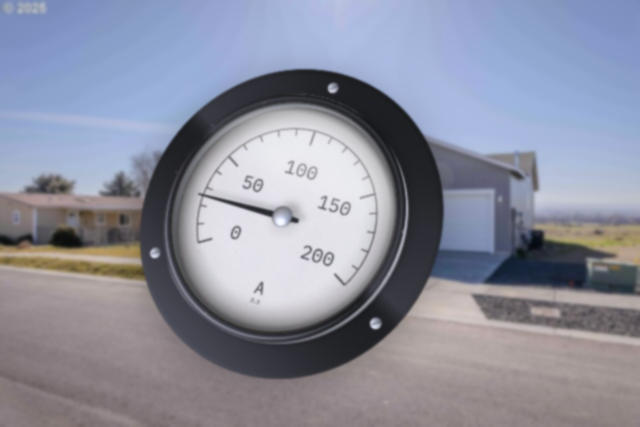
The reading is 25 A
